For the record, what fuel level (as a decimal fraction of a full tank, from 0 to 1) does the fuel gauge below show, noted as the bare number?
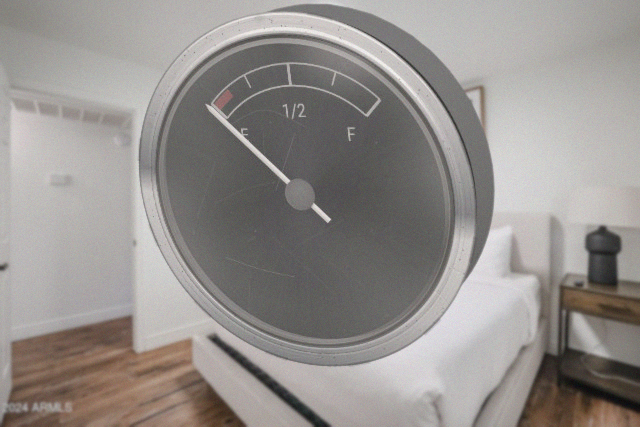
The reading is 0
